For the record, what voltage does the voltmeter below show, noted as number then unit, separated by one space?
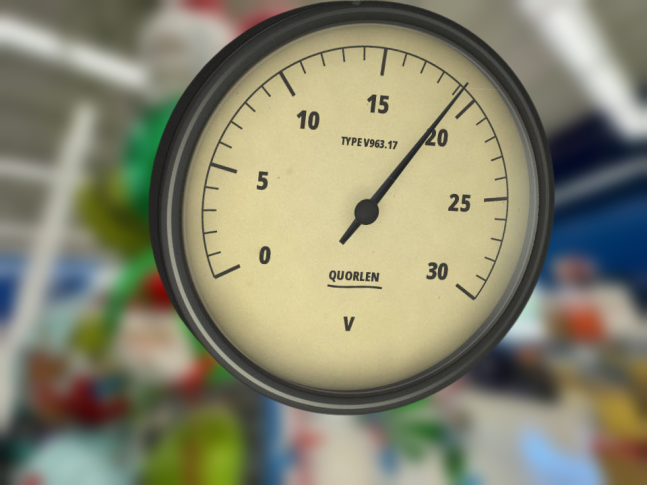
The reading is 19 V
